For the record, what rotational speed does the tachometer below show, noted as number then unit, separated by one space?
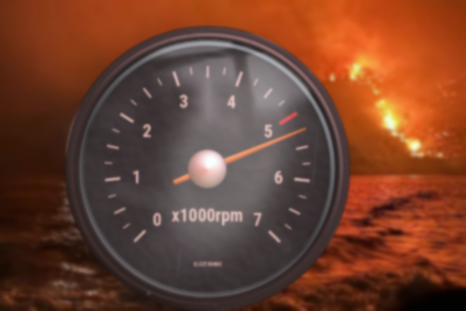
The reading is 5250 rpm
